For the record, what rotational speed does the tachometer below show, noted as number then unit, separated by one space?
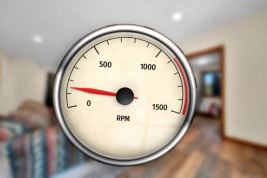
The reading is 150 rpm
